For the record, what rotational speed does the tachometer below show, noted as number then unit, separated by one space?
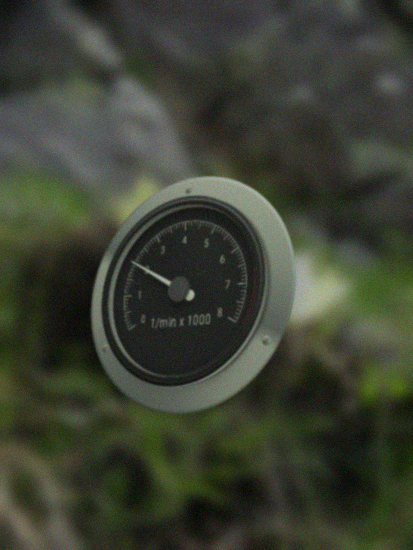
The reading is 2000 rpm
